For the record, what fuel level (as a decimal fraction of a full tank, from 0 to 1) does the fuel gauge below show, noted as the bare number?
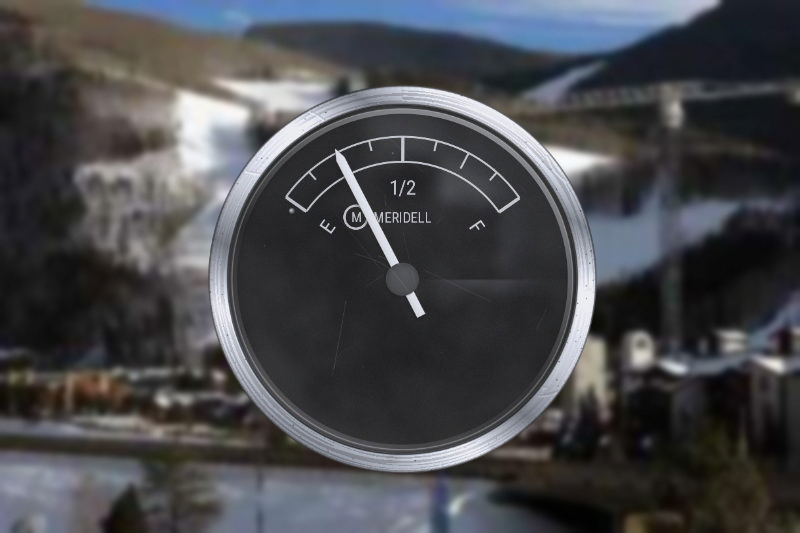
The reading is 0.25
